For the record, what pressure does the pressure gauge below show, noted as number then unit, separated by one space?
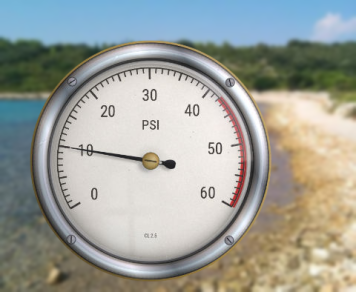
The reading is 10 psi
